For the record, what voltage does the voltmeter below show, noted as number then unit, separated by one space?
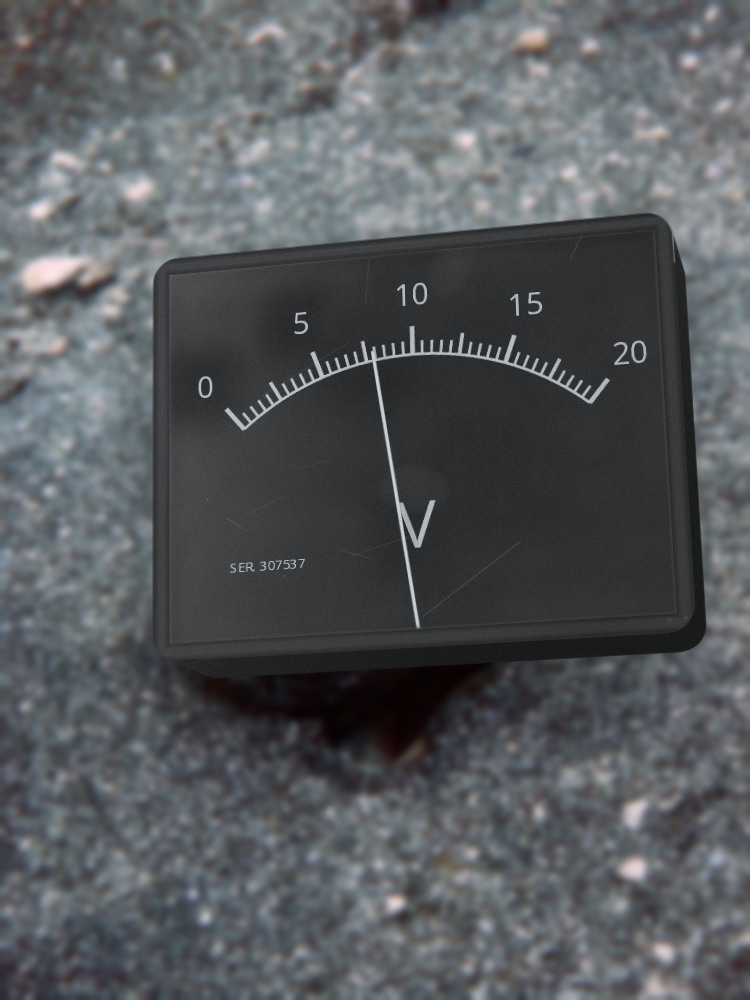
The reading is 8 V
